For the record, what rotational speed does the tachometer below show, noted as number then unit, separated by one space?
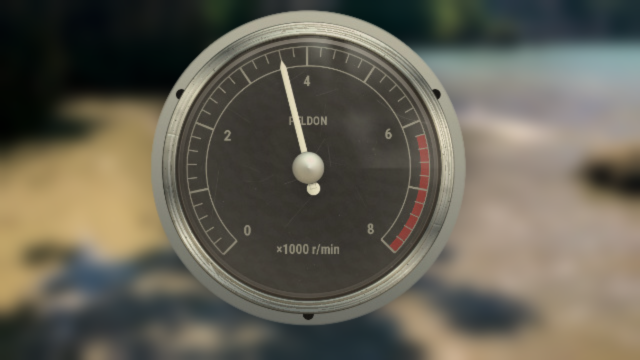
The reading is 3600 rpm
